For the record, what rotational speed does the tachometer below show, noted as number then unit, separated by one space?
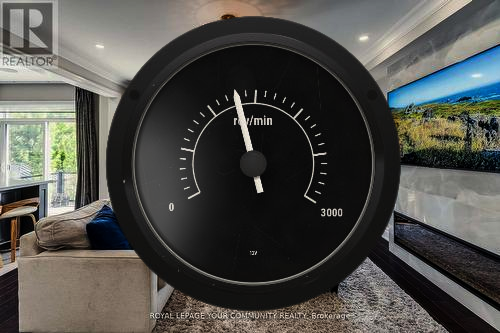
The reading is 1300 rpm
